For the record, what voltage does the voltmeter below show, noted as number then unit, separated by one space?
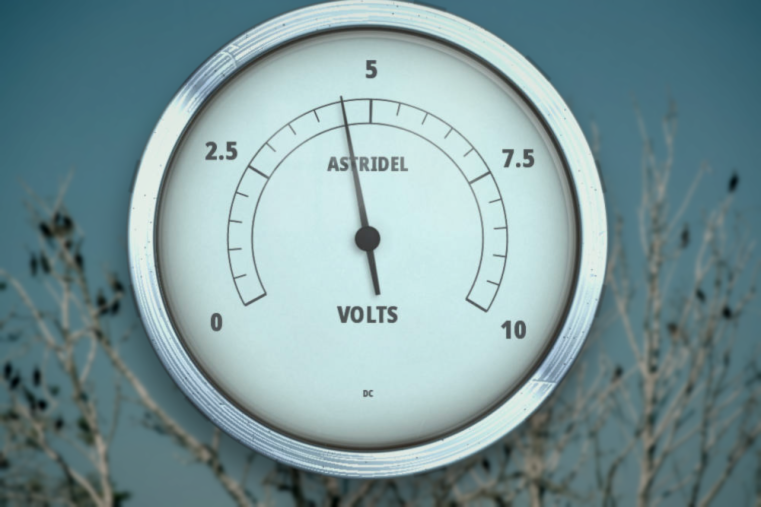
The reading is 4.5 V
